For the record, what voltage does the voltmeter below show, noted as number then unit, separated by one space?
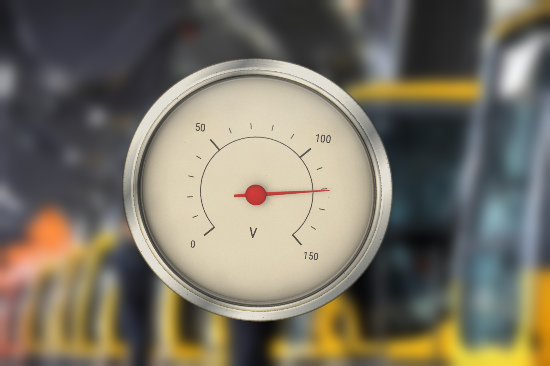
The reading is 120 V
